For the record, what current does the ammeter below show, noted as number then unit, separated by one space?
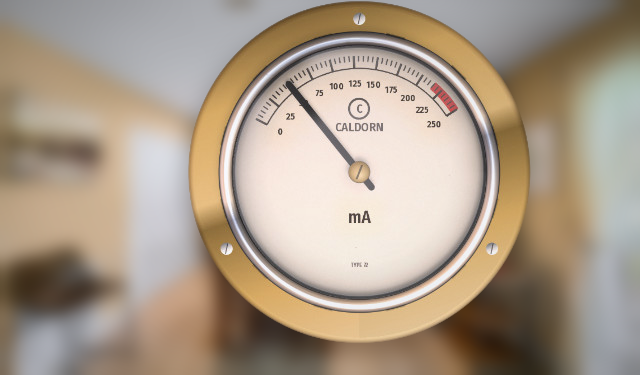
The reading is 50 mA
